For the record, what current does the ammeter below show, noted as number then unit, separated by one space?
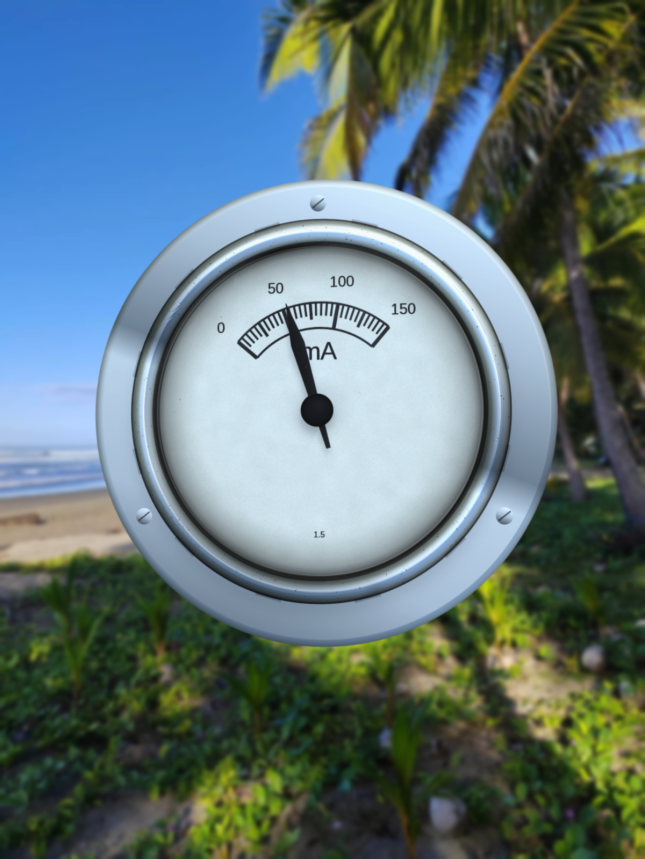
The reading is 55 mA
